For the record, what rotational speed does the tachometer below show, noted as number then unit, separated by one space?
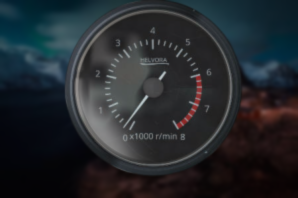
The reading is 200 rpm
